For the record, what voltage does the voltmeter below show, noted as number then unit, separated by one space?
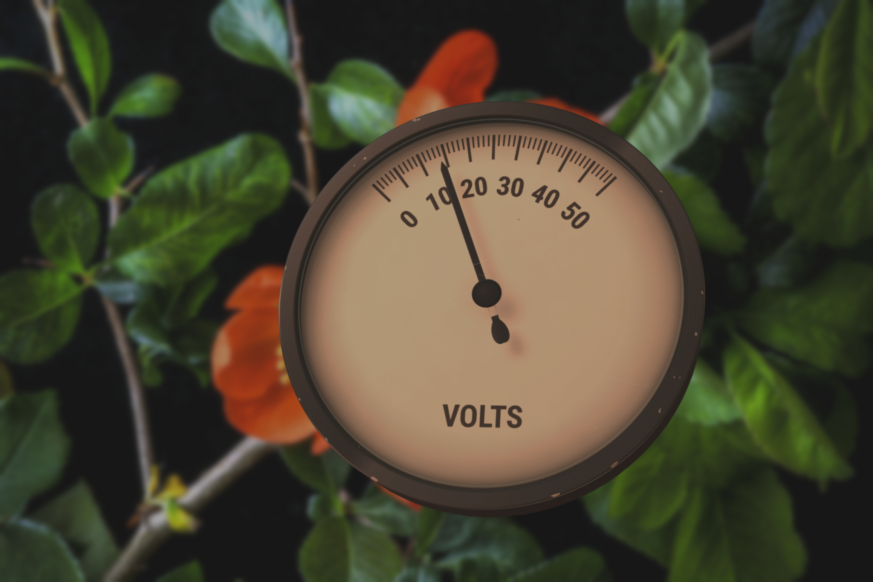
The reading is 14 V
